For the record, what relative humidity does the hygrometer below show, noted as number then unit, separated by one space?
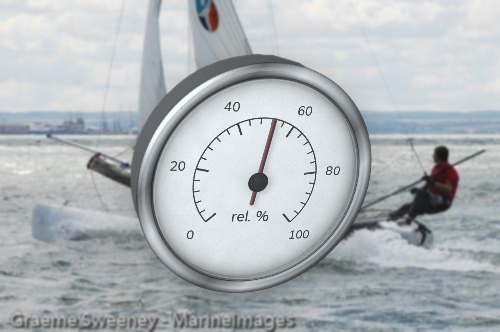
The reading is 52 %
